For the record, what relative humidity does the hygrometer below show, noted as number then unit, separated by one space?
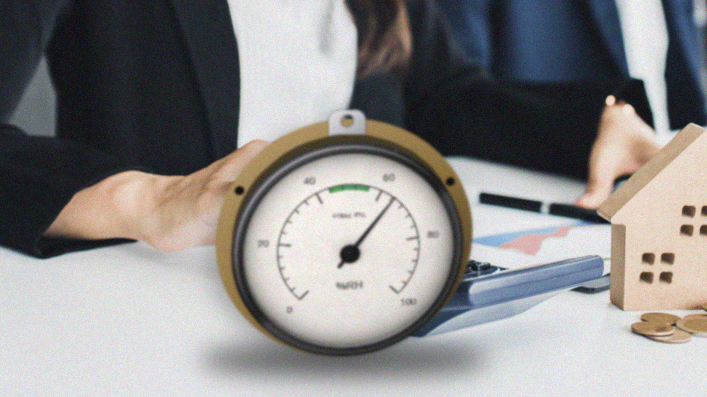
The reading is 64 %
